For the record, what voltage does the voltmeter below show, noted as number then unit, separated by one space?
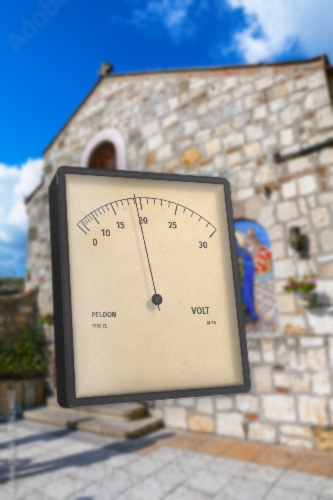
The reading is 19 V
